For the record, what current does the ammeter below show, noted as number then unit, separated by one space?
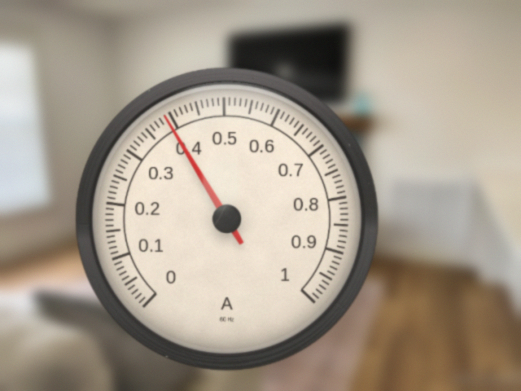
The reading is 0.39 A
